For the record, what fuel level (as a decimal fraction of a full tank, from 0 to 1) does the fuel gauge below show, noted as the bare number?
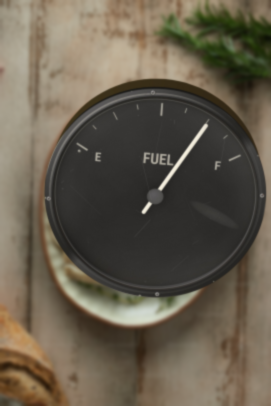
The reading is 0.75
